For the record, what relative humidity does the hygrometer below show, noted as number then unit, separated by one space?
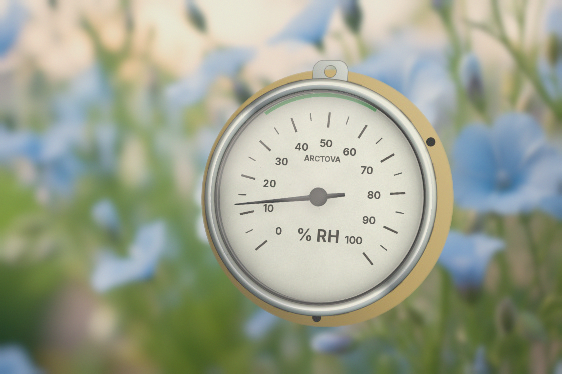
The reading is 12.5 %
